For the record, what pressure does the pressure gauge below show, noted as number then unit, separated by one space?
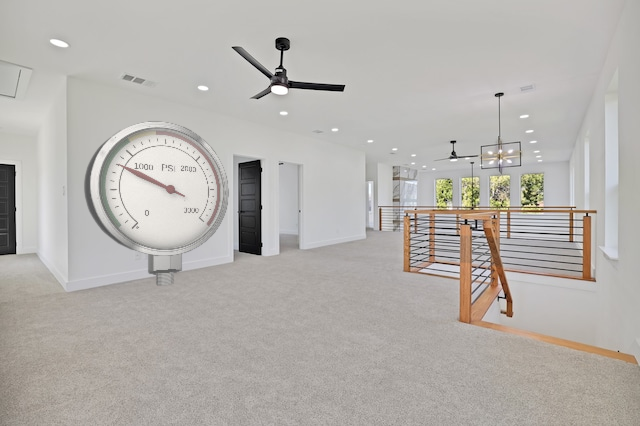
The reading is 800 psi
